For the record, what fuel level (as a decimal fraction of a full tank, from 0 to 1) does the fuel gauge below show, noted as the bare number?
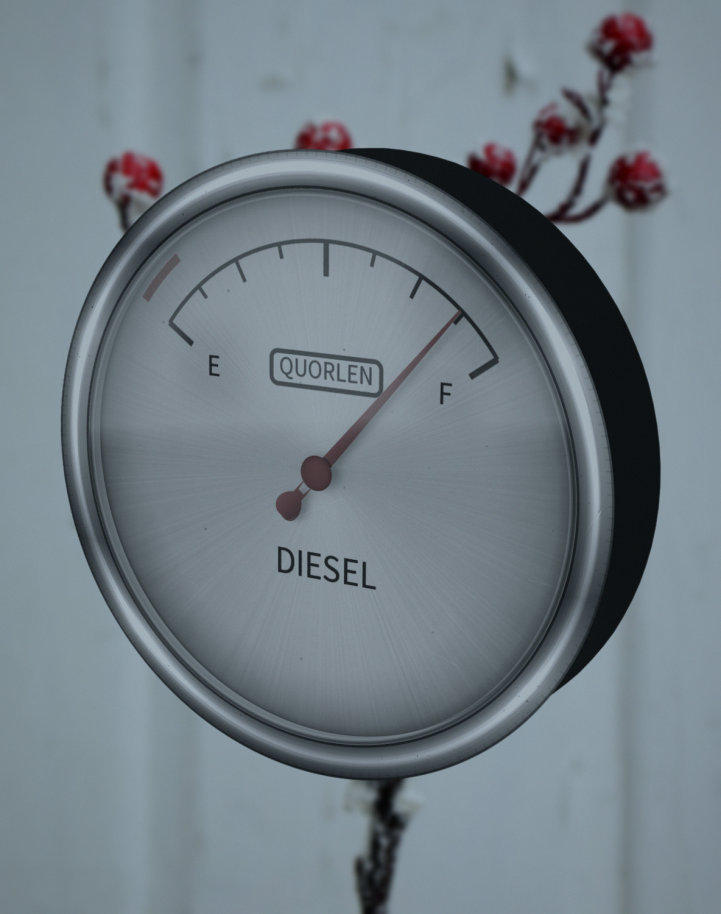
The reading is 0.875
